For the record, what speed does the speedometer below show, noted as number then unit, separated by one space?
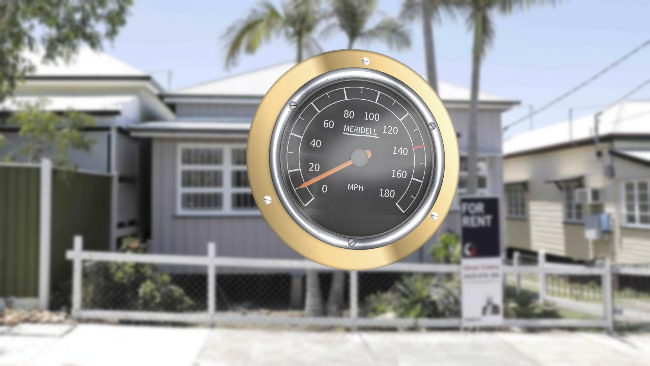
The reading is 10 mph
